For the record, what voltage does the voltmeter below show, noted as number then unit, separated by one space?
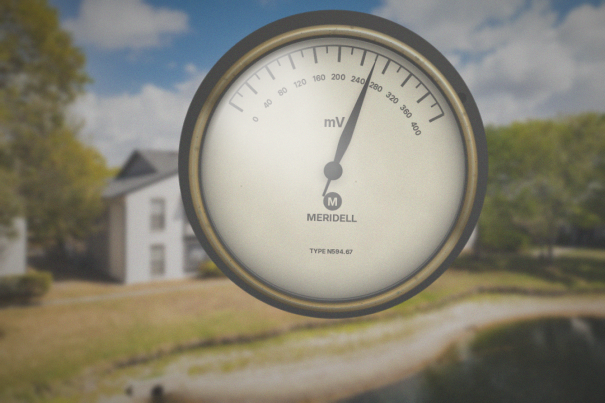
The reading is 260 mV
